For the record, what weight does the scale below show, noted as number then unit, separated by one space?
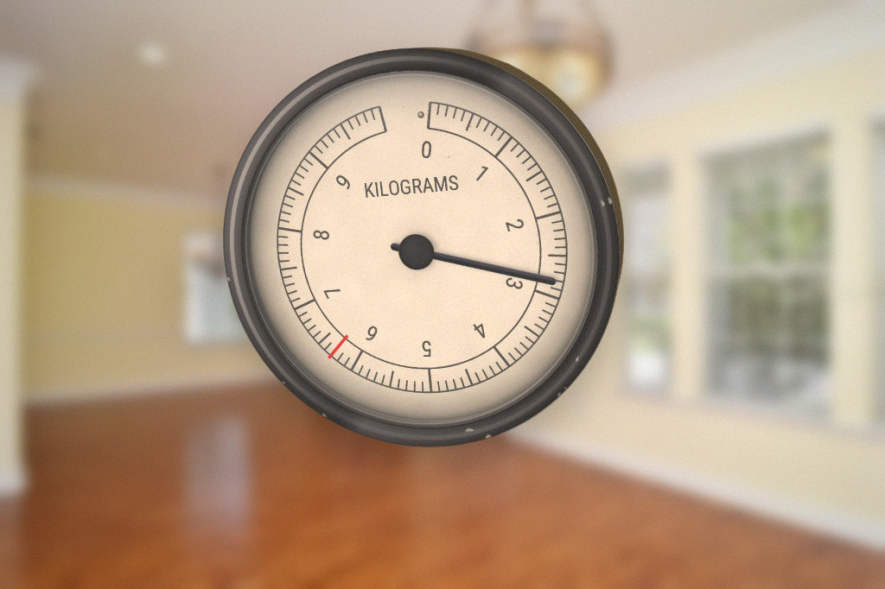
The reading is 2.8 kg
